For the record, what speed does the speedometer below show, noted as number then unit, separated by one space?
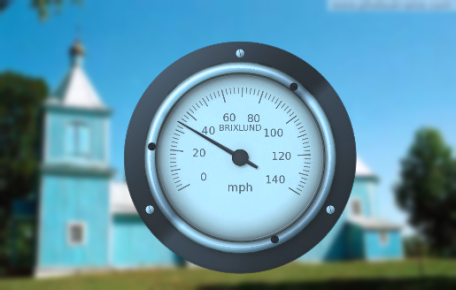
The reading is 34 mph
